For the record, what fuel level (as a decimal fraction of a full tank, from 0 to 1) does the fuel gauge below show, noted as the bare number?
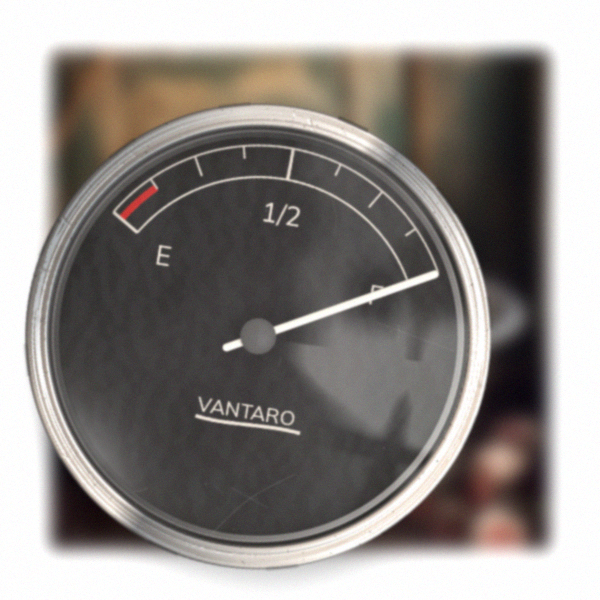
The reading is 1
